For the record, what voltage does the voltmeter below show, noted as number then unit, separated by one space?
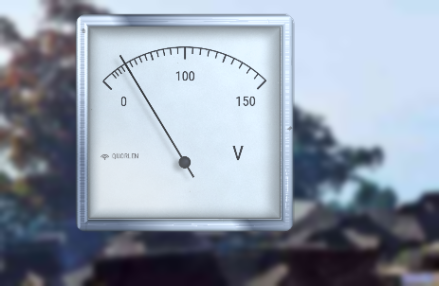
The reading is 50 V
